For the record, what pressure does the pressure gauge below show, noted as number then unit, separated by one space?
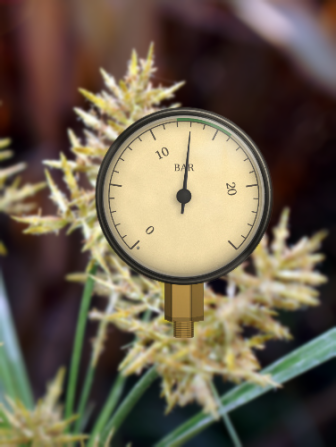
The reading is 13 bar
